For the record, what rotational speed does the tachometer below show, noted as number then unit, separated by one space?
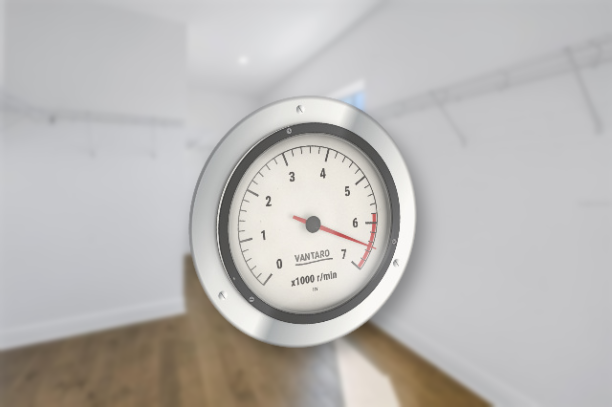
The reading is 6500 rpm
